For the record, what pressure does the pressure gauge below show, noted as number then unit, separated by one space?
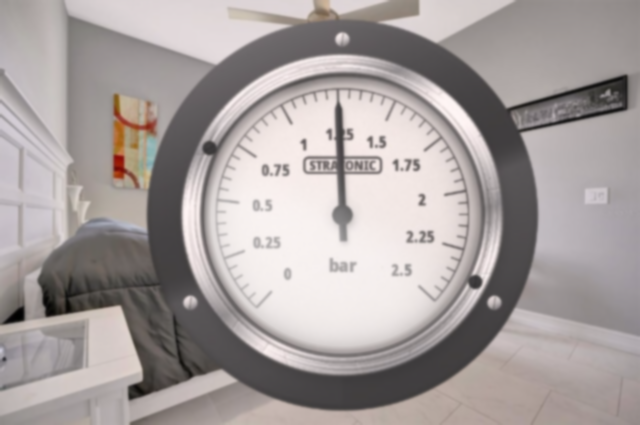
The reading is 1.25 bar
